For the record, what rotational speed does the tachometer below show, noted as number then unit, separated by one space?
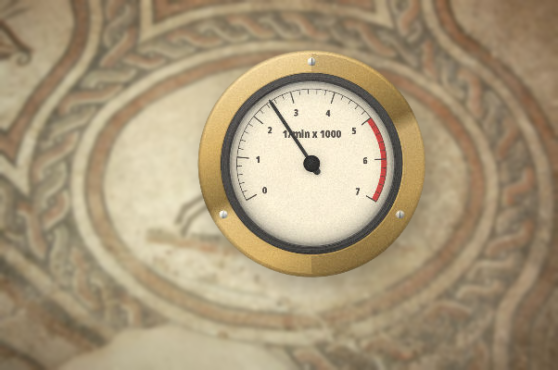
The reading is 2500 rpm
